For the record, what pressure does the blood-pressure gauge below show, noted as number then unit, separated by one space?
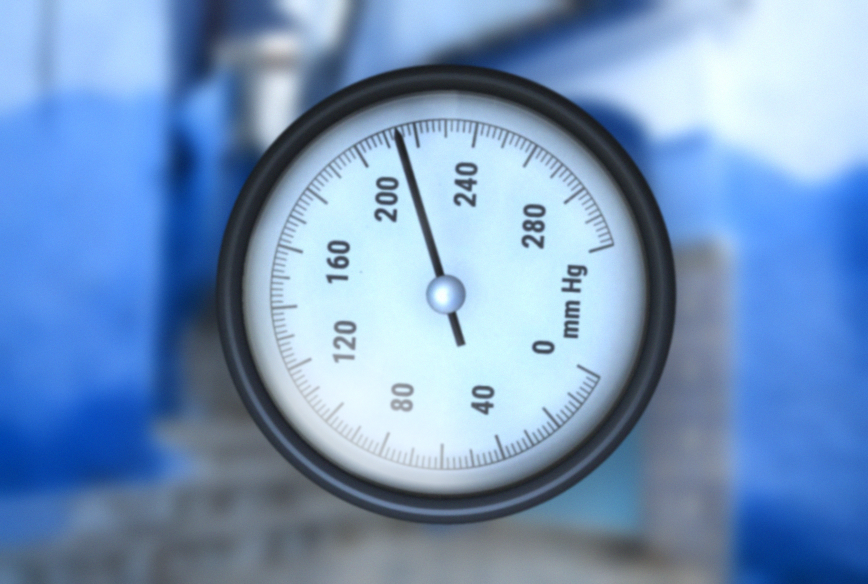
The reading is 214 mmHg
